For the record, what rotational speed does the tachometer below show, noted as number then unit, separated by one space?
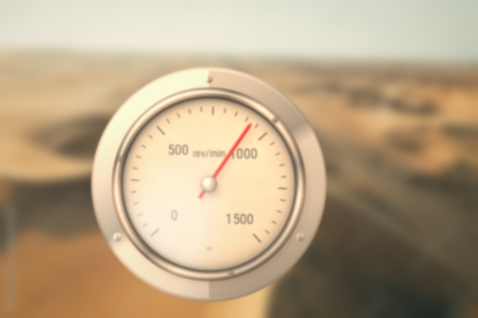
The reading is 925 rpm
